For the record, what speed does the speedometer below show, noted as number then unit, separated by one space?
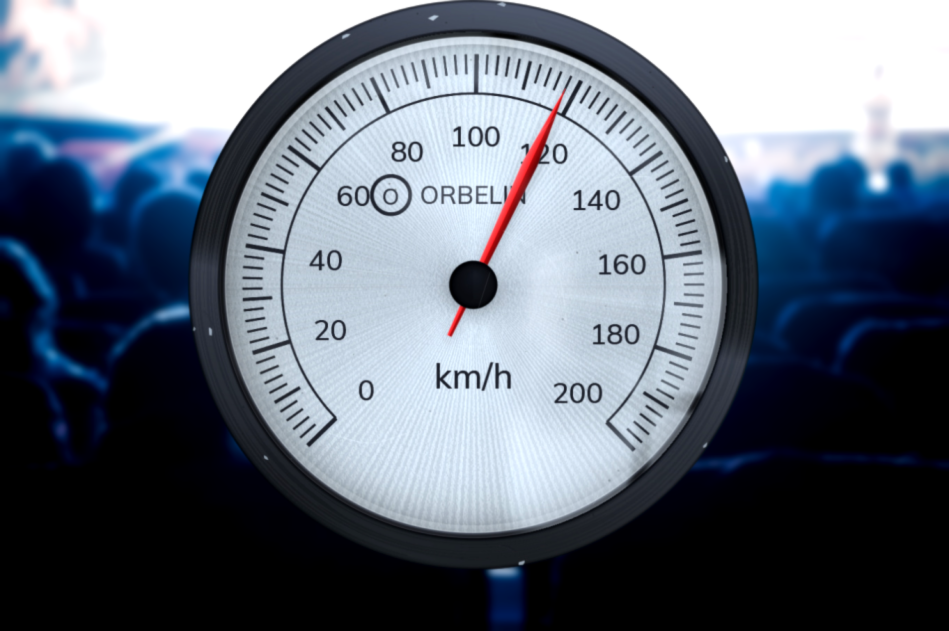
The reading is 118 km/h
